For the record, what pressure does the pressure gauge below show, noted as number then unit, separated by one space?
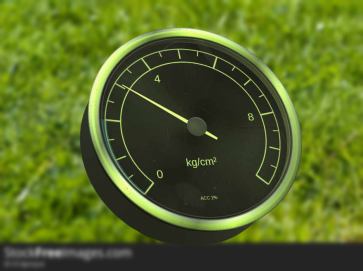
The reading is 3 kg/cm²
